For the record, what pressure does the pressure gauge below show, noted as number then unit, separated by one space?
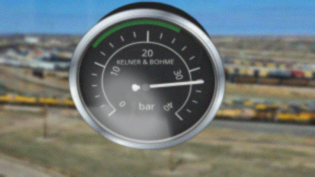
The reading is 32 bar
